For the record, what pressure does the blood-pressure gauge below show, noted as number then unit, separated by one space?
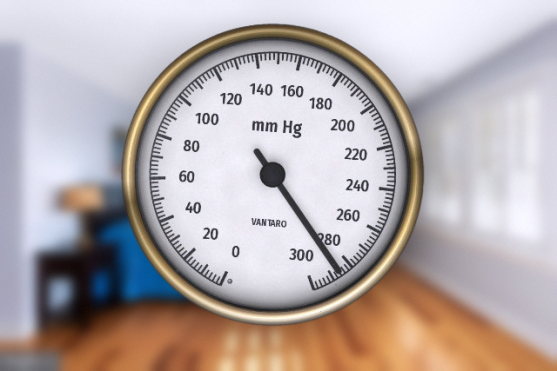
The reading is 286 mmHg
